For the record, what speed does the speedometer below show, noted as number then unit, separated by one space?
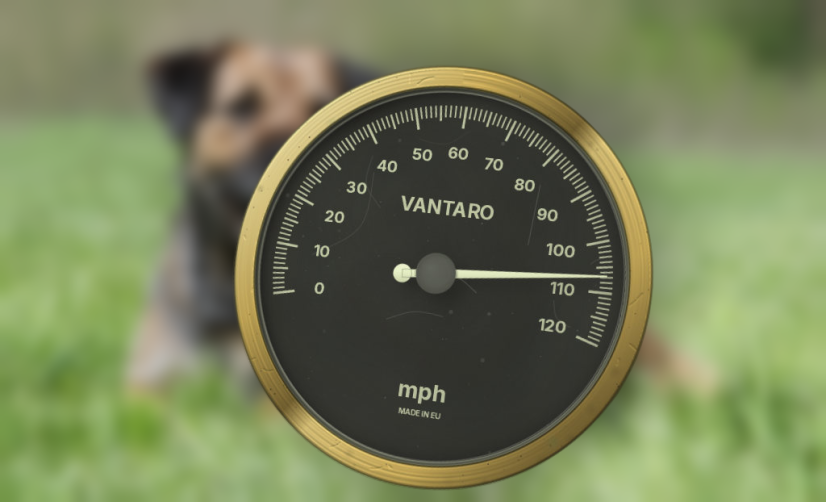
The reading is 107 mph
